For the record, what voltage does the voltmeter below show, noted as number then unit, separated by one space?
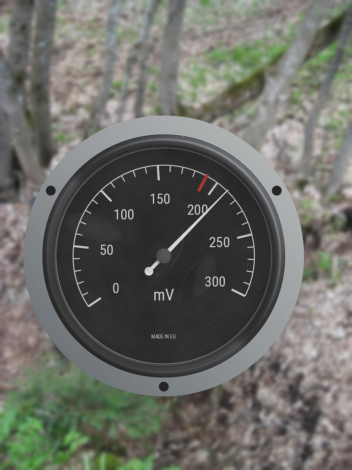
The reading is 210 mV
